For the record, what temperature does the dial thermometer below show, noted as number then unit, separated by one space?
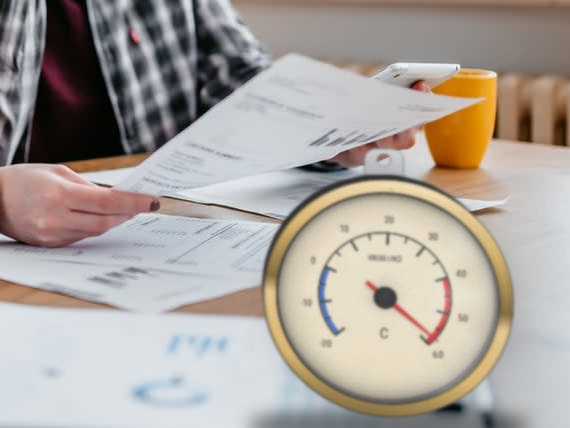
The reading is 57.5 °C
